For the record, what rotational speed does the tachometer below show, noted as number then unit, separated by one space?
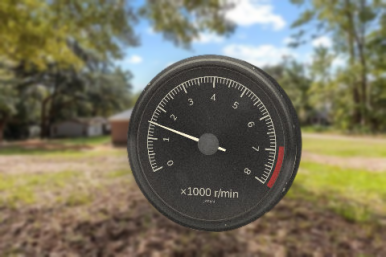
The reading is 1500 rpm
